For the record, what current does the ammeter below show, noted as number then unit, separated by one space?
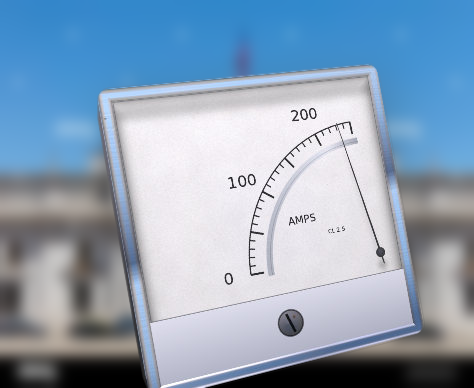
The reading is 230 A
